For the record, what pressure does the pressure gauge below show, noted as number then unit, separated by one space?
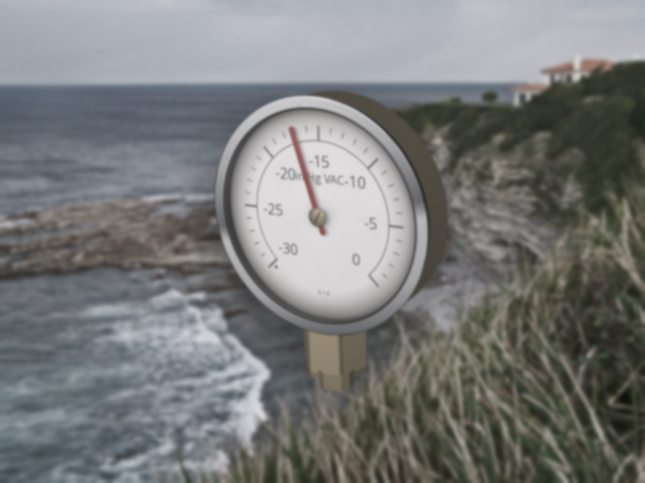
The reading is -17 inHg
